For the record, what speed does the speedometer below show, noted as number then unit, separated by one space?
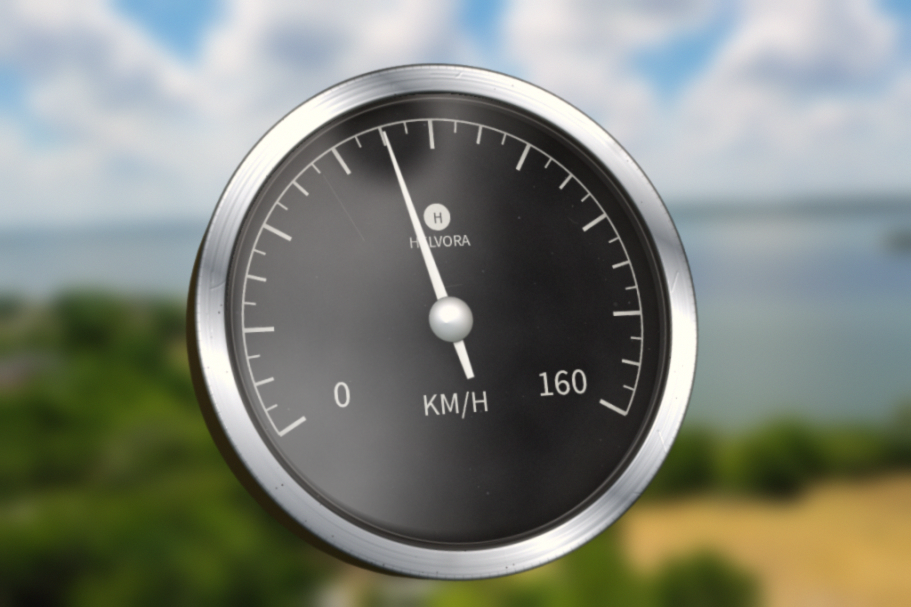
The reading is 70 km/h
